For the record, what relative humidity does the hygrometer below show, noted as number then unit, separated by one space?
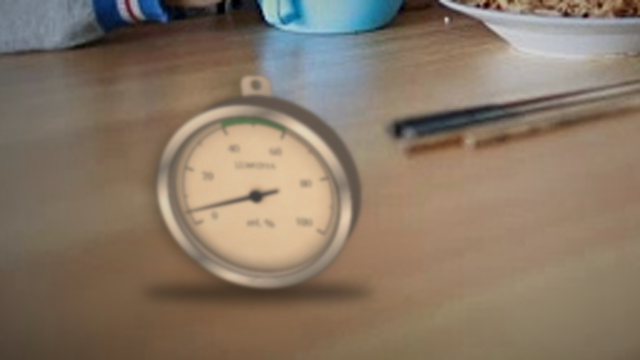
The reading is 5 %
